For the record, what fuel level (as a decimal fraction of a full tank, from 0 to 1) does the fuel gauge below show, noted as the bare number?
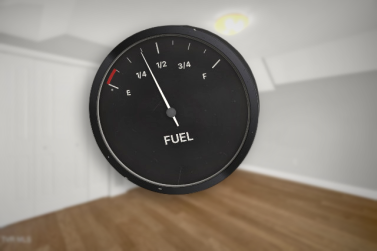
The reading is 0.375
